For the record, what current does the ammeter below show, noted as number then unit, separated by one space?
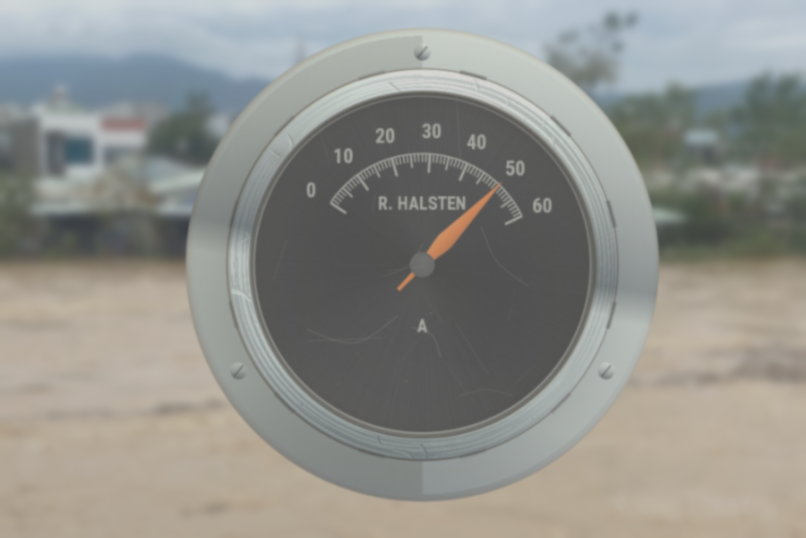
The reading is 50 A
